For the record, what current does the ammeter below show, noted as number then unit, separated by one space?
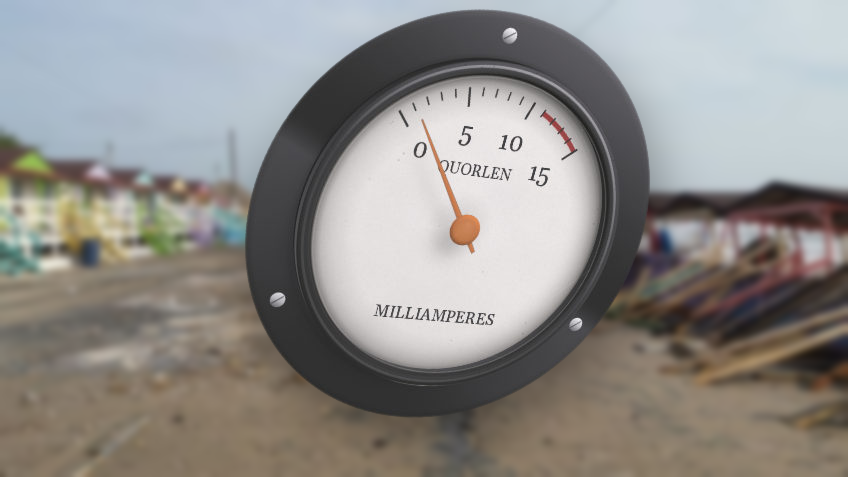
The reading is 1 mA
